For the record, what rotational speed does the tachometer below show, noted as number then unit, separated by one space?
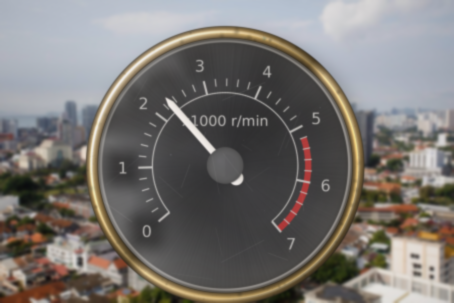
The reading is 2300 rpm
